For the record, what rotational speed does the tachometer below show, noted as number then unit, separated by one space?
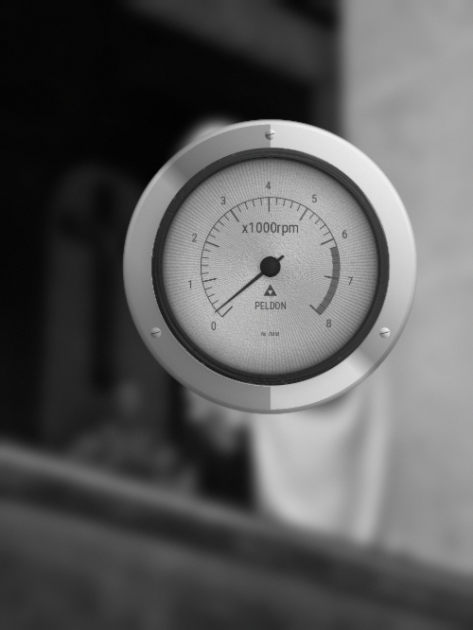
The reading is 200 rpm
